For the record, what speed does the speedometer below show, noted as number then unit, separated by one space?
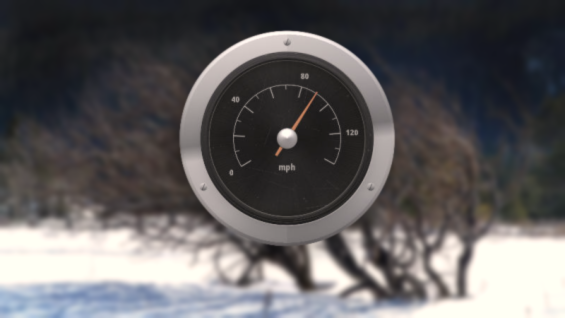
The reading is 90 mph
